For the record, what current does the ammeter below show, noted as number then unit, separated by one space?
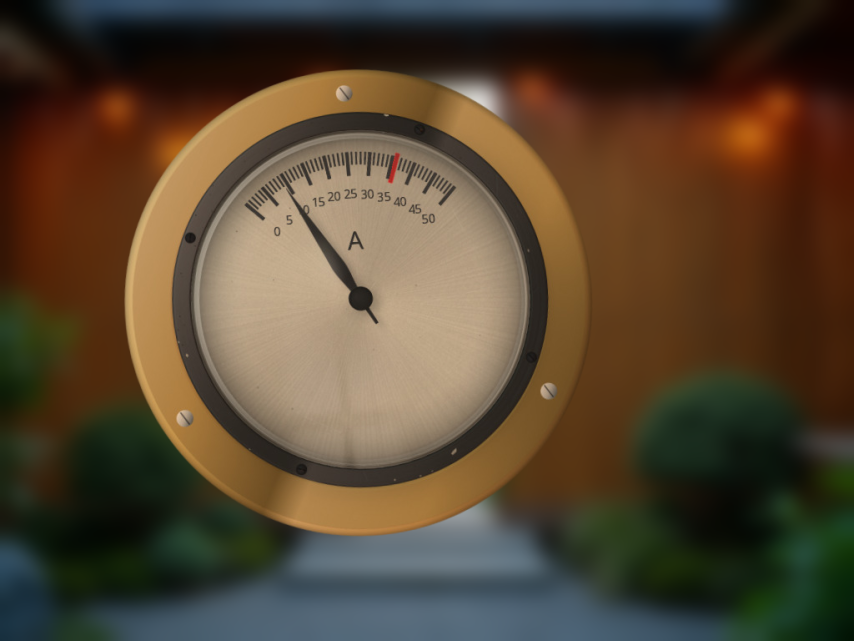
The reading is 9 A
